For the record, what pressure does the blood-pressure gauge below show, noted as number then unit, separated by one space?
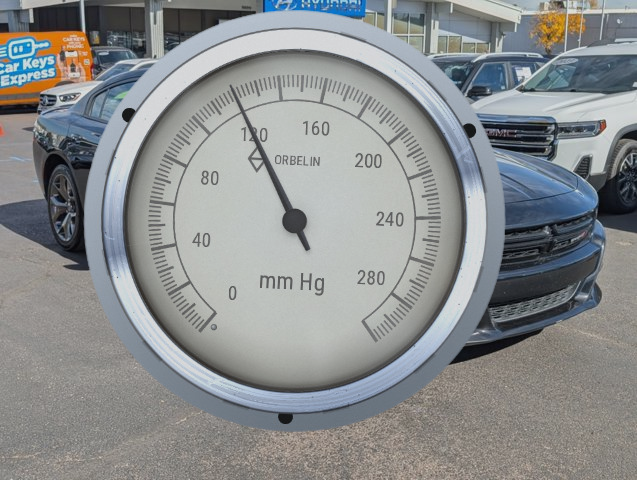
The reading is 120 mmHg
